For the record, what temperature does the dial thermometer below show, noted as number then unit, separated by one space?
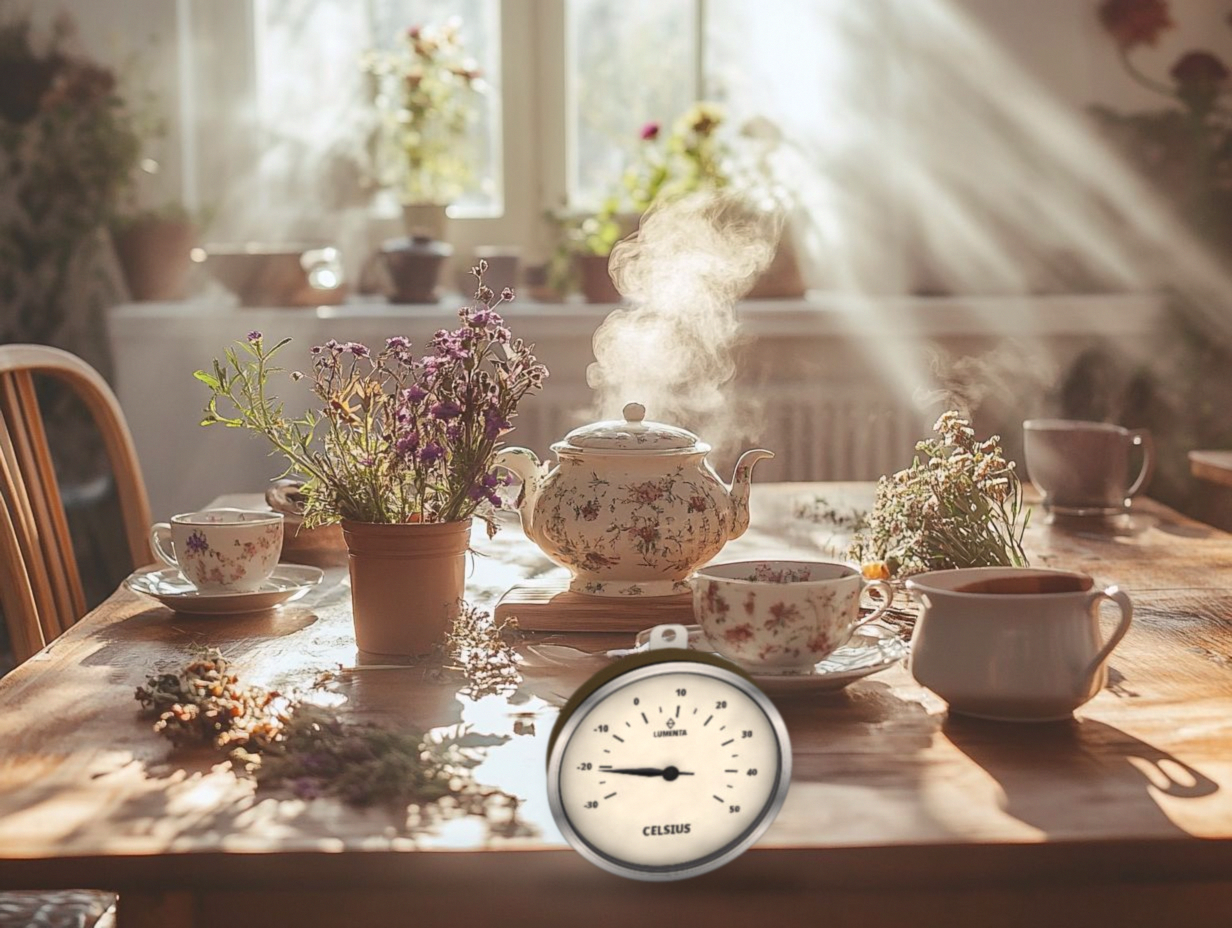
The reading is -20 °C
